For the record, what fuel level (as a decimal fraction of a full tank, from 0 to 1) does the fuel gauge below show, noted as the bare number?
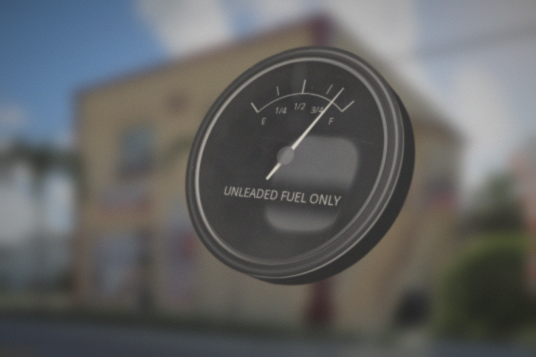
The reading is 0.875
